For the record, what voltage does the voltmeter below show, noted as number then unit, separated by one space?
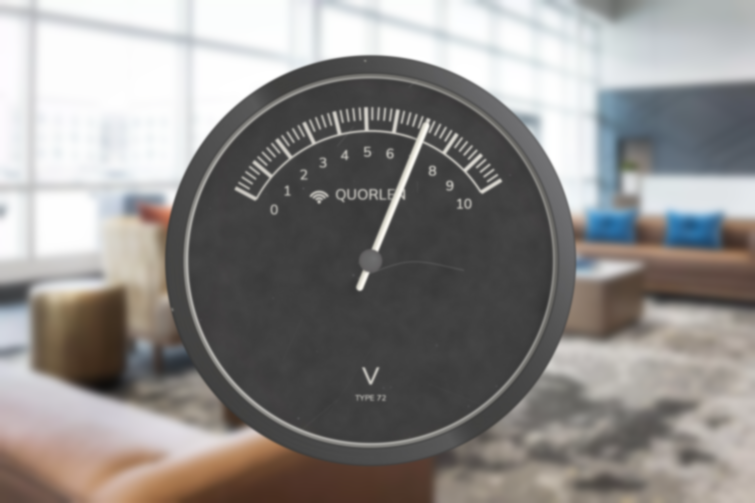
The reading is 7 V
